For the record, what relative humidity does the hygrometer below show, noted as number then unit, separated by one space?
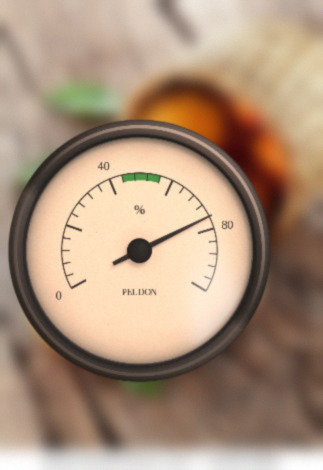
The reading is 76 %
